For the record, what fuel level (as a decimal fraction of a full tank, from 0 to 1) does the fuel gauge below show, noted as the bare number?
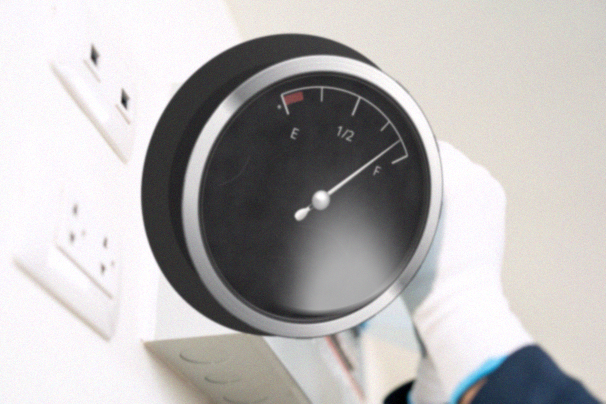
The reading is 0.875
